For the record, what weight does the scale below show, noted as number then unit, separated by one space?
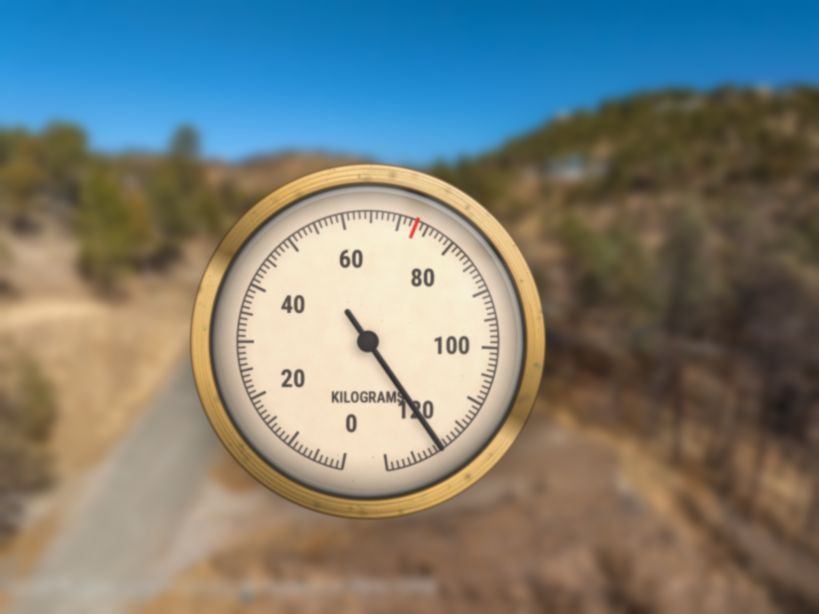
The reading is 120 kg
